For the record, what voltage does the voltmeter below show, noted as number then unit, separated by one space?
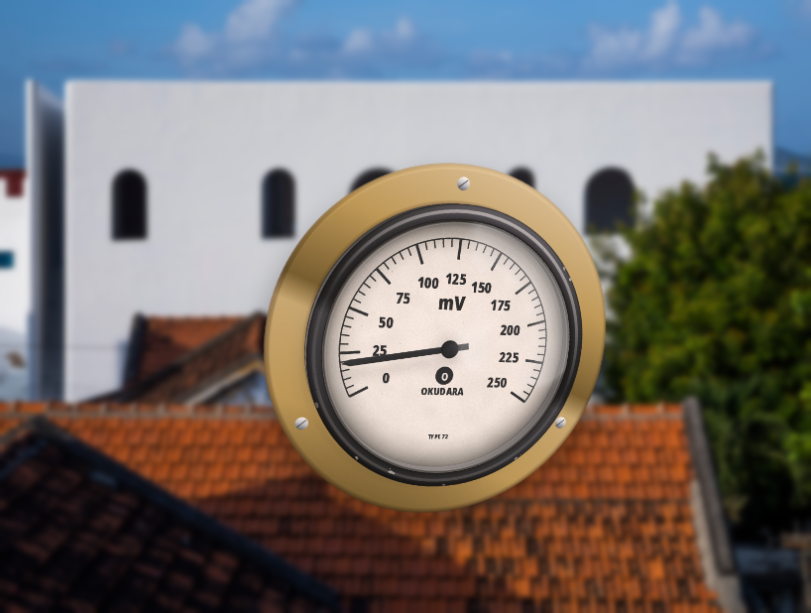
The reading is 20 mV
